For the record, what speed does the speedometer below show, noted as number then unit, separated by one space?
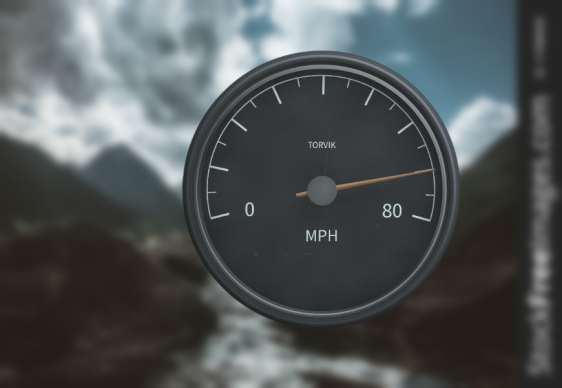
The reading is 70 mph
